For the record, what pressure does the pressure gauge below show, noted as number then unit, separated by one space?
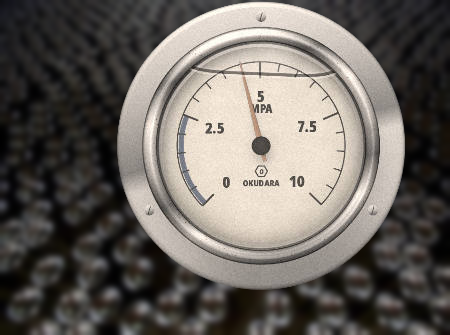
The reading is 4.5 MPa
